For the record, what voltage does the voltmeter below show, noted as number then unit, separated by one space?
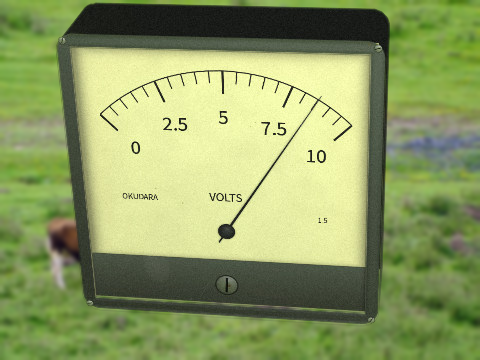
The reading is 8.5 V
